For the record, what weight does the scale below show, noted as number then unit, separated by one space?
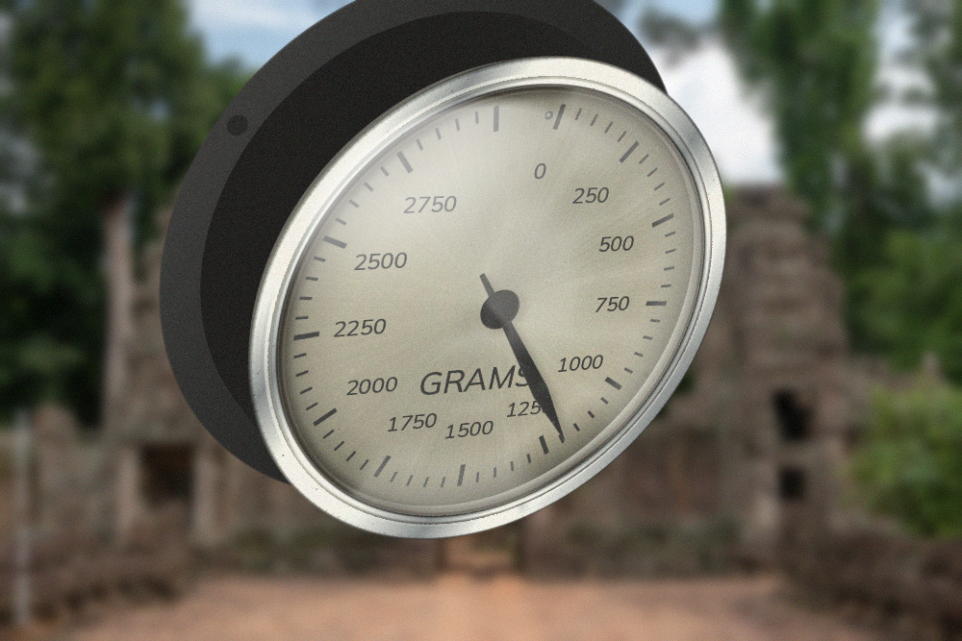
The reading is 1200 g
